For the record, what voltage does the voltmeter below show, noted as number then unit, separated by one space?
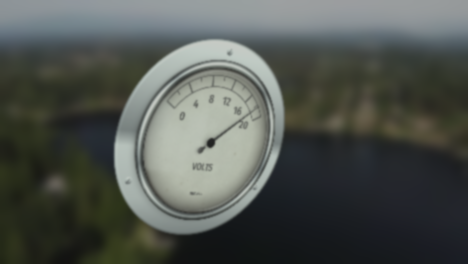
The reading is 18 V
